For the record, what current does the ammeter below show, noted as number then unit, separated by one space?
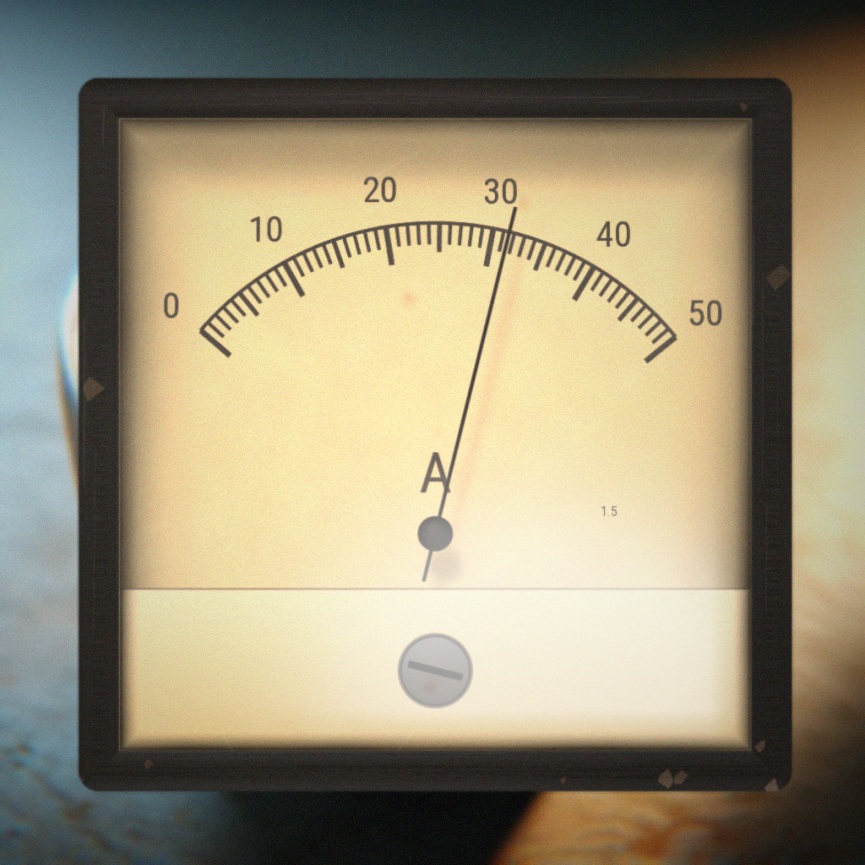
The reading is 31.5 A
